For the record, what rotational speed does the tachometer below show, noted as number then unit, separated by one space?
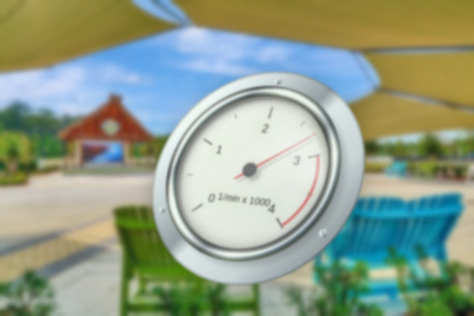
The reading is 2750 rpm
